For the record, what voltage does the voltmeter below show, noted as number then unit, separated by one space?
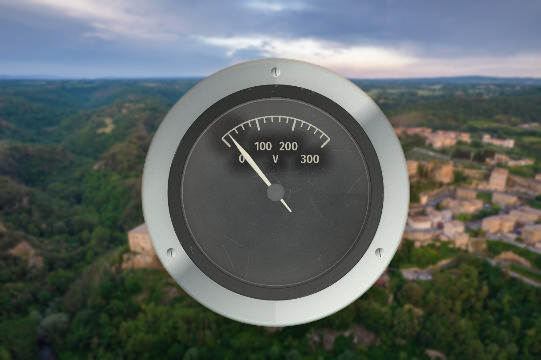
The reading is 20 V
